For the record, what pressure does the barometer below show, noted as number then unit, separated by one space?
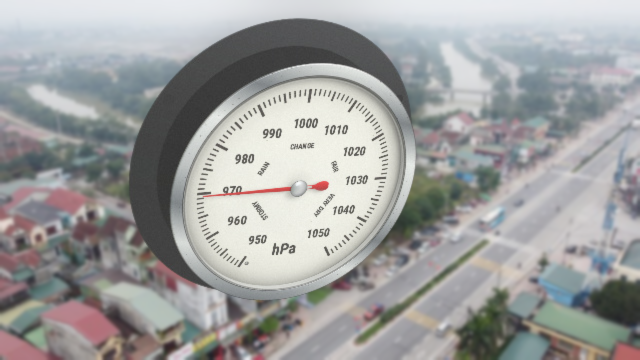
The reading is 970 hPa
